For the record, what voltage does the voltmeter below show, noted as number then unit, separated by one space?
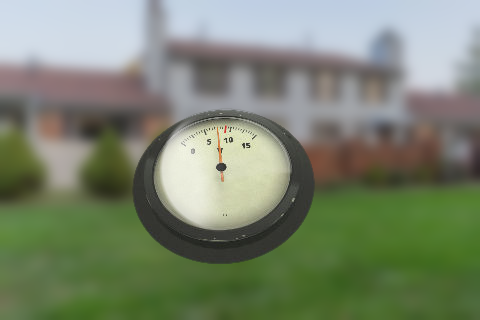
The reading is 7.5 V
